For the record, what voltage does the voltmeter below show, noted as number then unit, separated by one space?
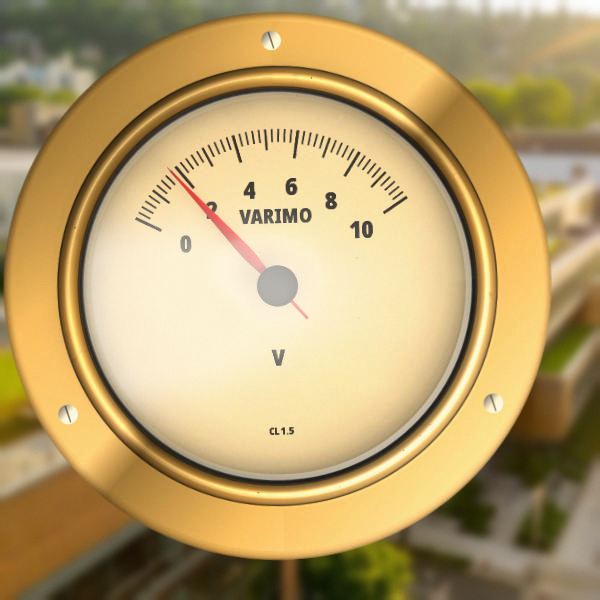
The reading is 1.8 V
